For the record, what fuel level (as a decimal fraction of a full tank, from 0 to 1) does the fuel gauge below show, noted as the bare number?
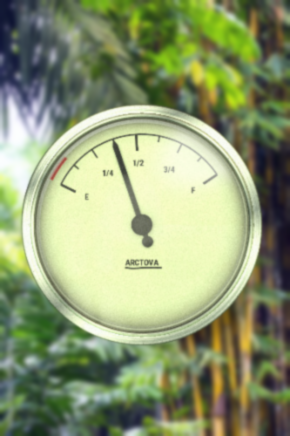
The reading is 0.375
